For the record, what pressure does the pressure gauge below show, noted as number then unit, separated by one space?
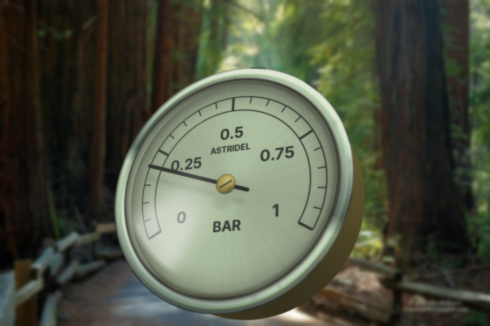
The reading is 0.2 bar
